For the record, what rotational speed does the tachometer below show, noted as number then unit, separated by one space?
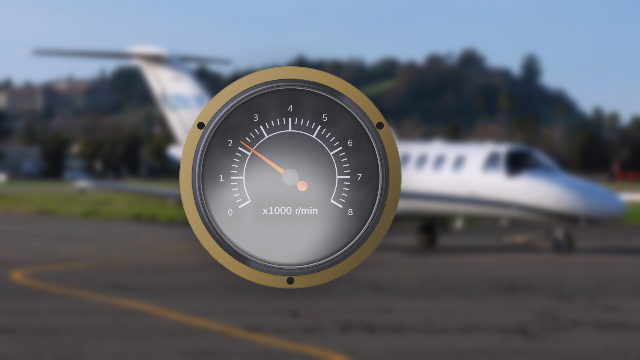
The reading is 2200 rpm
